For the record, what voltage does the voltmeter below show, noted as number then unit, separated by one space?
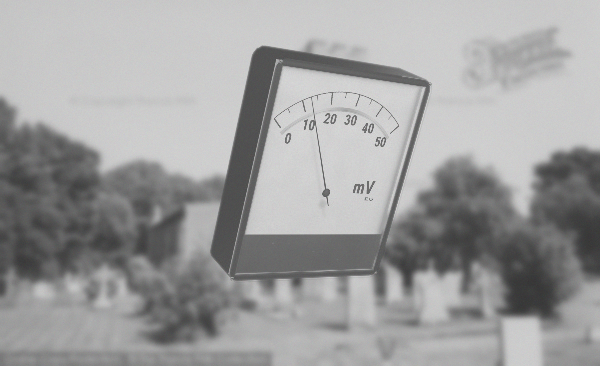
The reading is 12.5 mV
